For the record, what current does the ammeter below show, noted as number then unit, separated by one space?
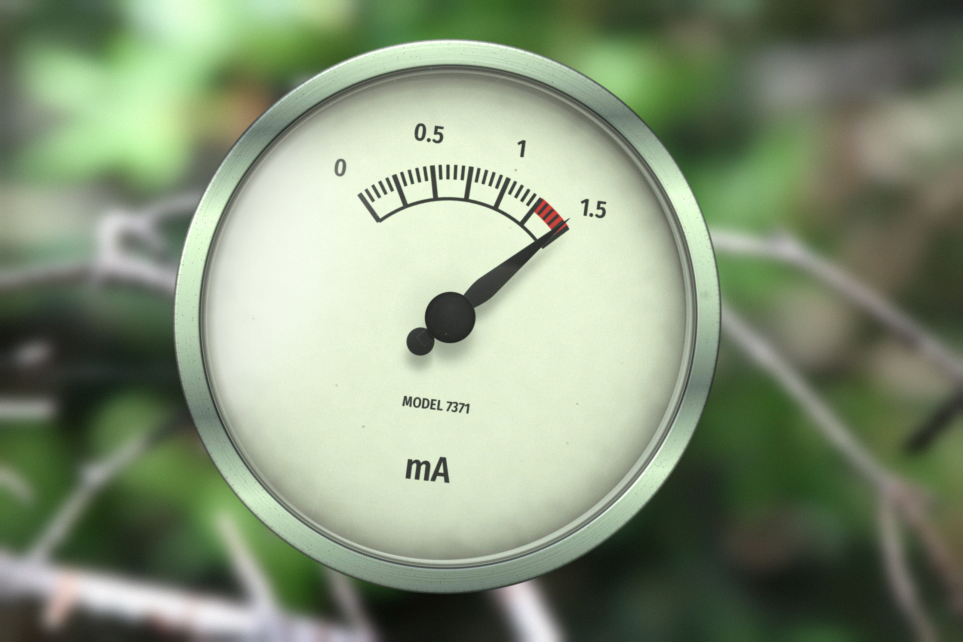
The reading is 1.45 mA
